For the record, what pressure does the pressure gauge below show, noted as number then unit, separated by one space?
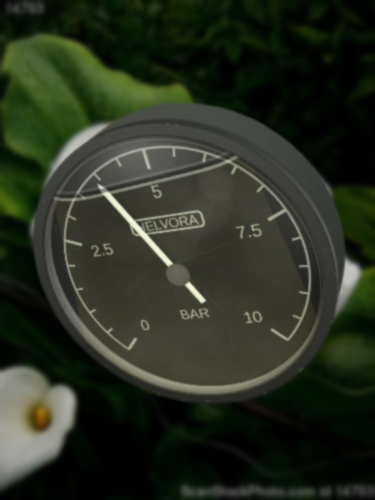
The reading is 4 bar
